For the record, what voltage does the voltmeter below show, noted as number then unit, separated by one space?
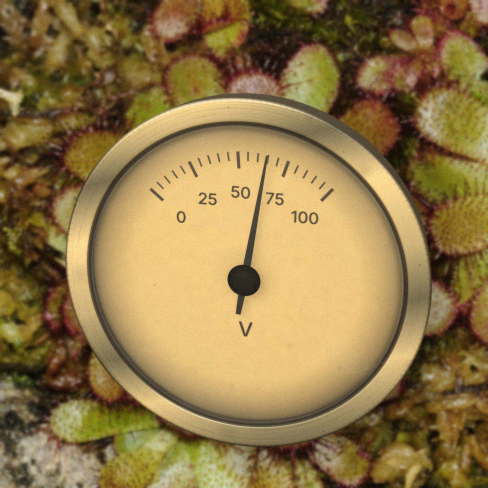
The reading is 65 V
